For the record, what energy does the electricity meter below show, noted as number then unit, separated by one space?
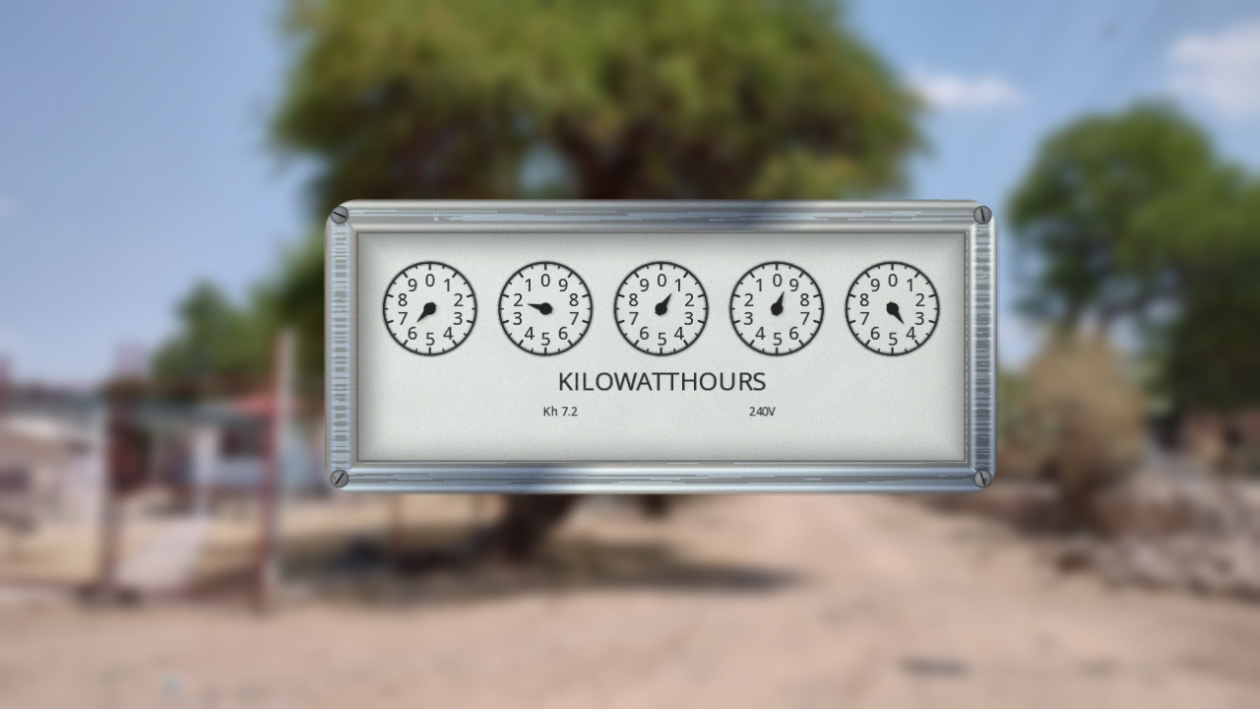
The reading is 62094 kWh
